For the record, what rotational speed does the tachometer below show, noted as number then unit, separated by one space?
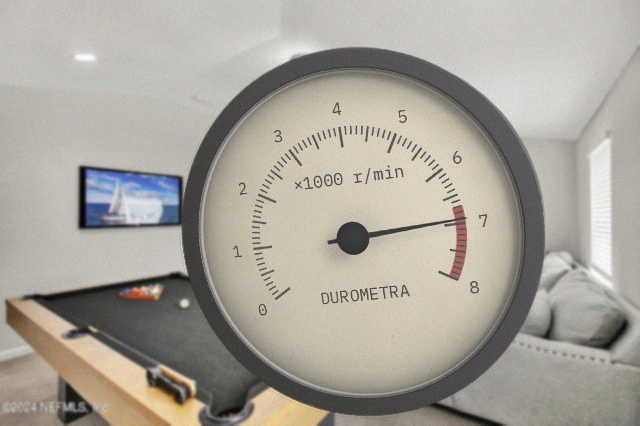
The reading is 6900 rpm
